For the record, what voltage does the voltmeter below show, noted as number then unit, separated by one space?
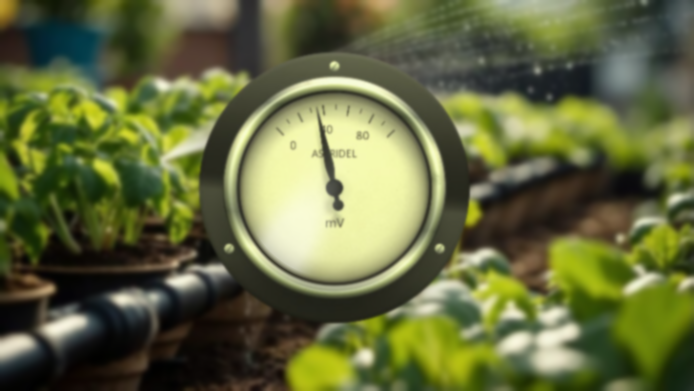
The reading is 35 mV
